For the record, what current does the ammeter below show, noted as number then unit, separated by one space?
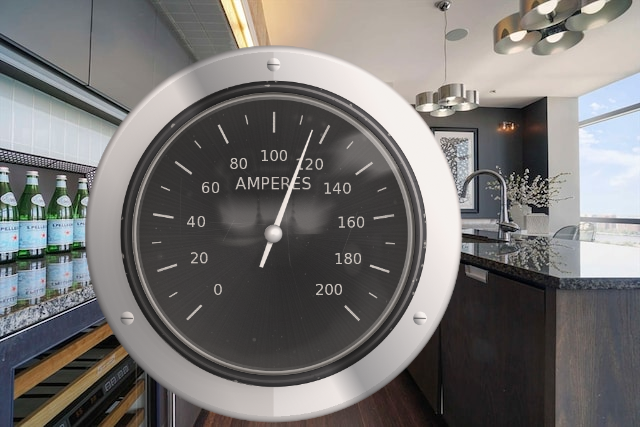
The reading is 115 A
